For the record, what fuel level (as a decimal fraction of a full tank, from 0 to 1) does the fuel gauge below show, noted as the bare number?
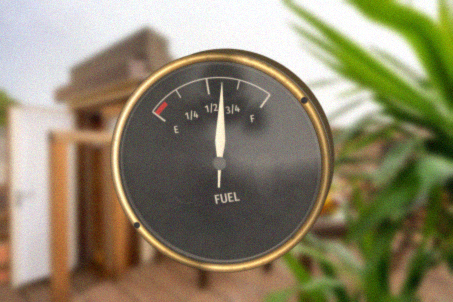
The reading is 0.625
